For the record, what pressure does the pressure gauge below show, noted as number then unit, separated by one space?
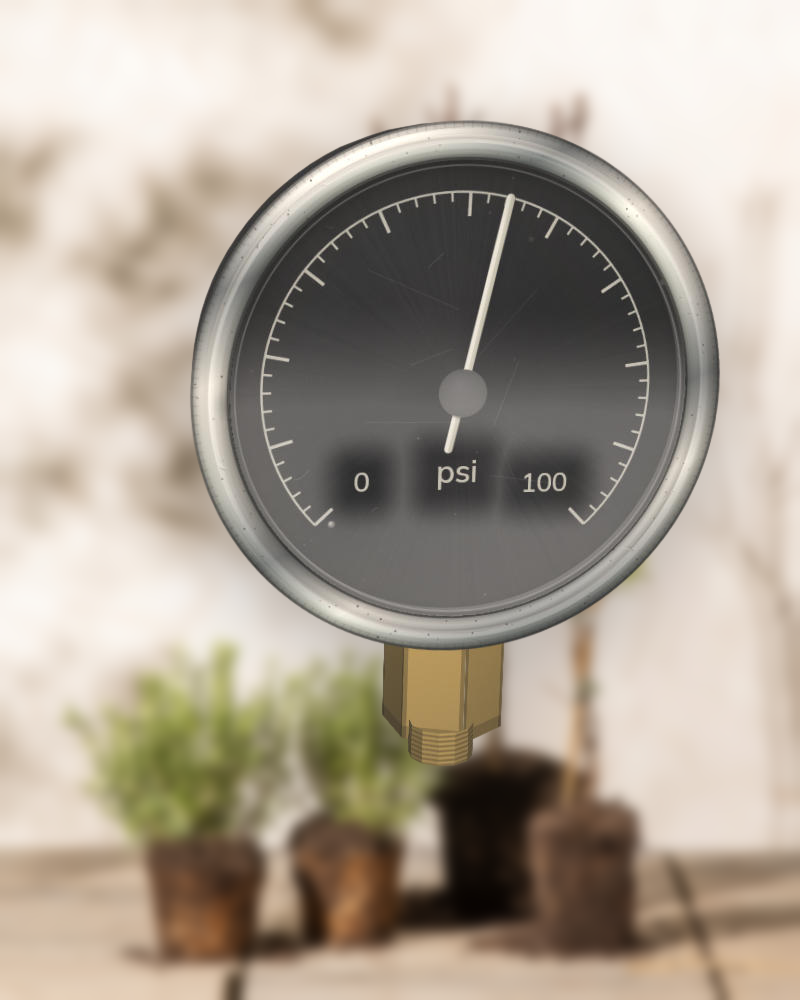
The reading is 54 psi
